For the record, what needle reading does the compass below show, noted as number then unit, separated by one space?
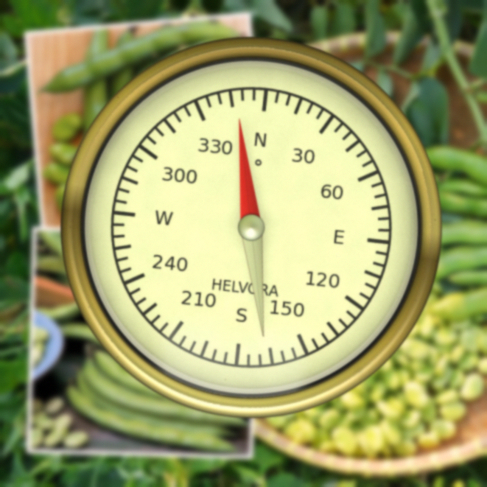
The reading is 347.5 °
